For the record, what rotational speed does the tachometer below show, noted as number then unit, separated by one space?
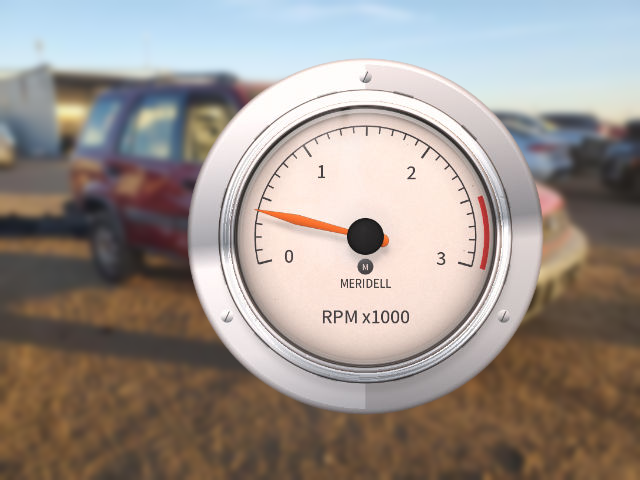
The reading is 400 rpm
